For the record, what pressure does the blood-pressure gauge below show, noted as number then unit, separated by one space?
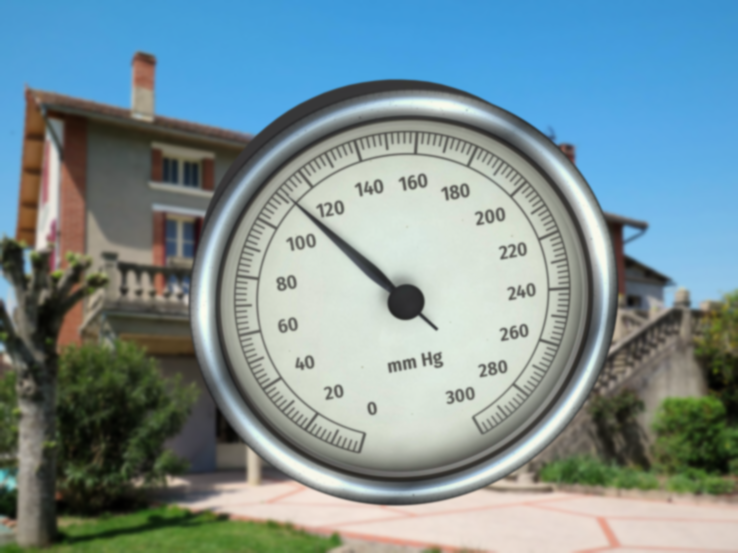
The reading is 112 mmHg
